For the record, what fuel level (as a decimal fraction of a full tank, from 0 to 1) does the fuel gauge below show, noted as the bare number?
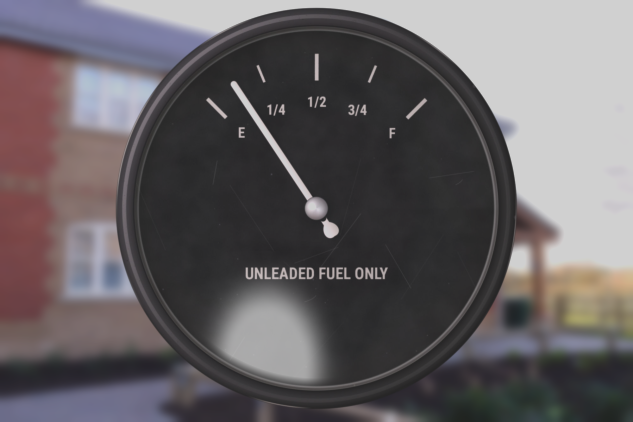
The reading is 0.125
